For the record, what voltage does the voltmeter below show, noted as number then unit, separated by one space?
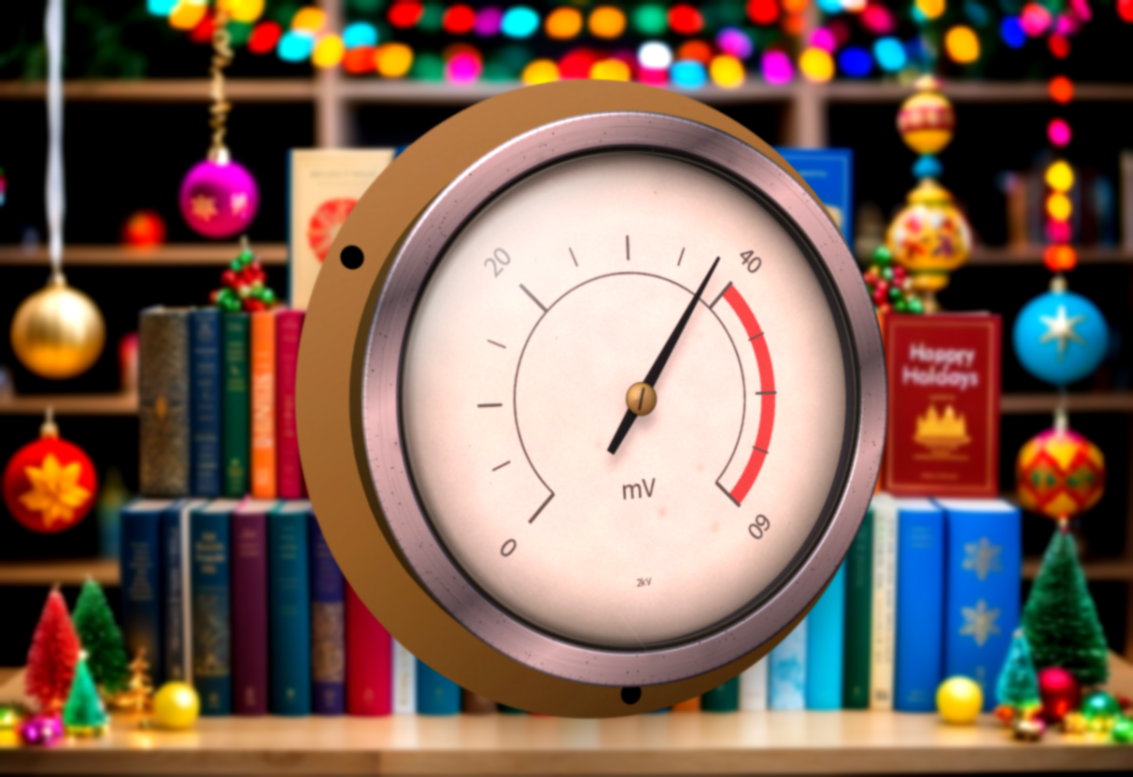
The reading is 37.5 mV
